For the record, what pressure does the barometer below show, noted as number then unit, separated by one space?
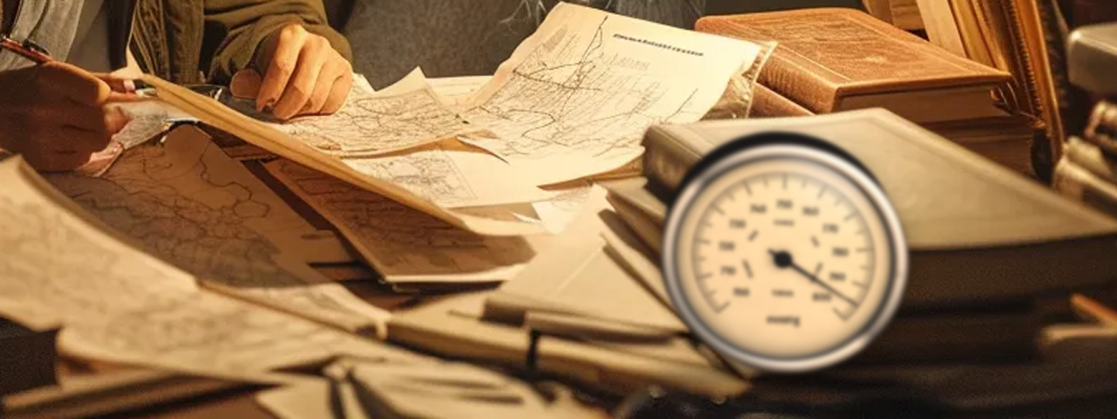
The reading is 795 mmHg
